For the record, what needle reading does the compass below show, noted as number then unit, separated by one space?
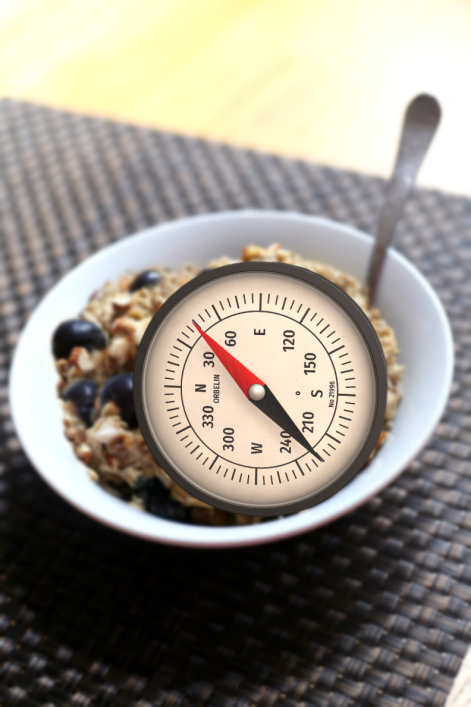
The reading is 45 °
